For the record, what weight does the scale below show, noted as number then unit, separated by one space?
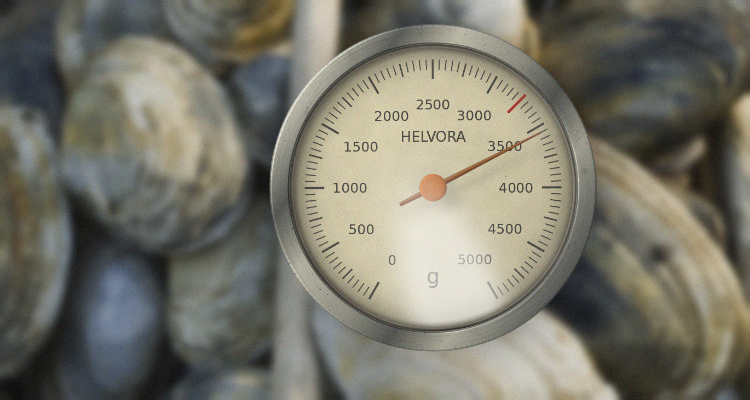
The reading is 3550 g
